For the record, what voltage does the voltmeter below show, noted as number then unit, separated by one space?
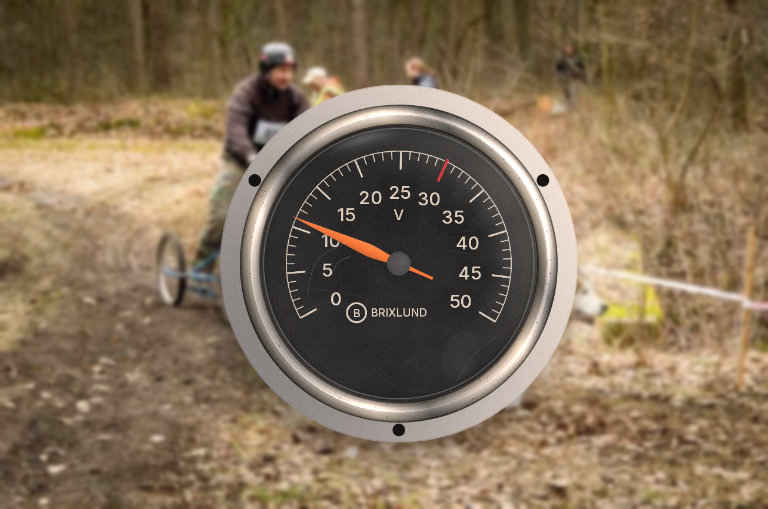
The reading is 11 V
